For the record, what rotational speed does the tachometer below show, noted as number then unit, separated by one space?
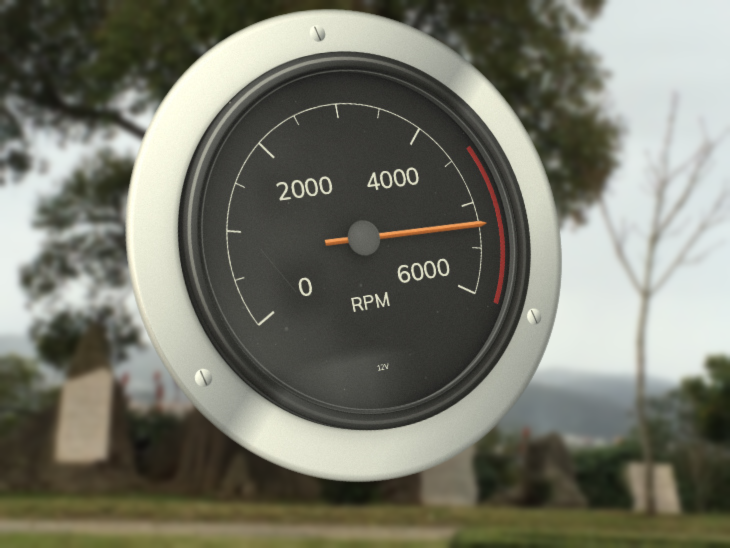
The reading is 5250 rpm
